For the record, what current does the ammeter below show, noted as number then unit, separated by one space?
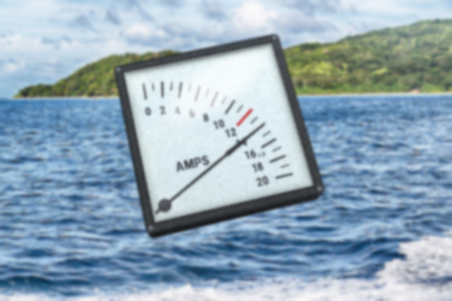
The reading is 14 A
